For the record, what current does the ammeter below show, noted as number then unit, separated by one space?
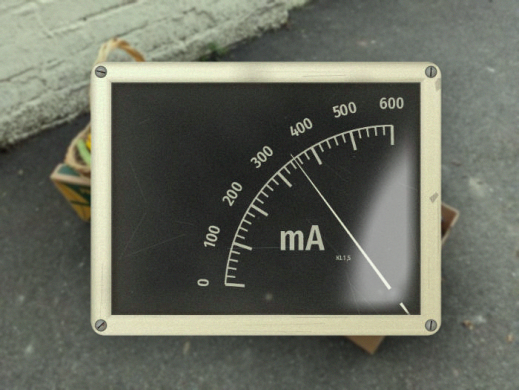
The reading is 350 mA
